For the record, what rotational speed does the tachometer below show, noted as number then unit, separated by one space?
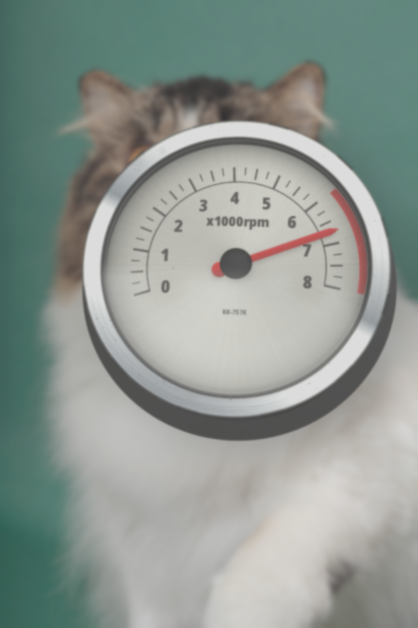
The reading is 6750 rpm
